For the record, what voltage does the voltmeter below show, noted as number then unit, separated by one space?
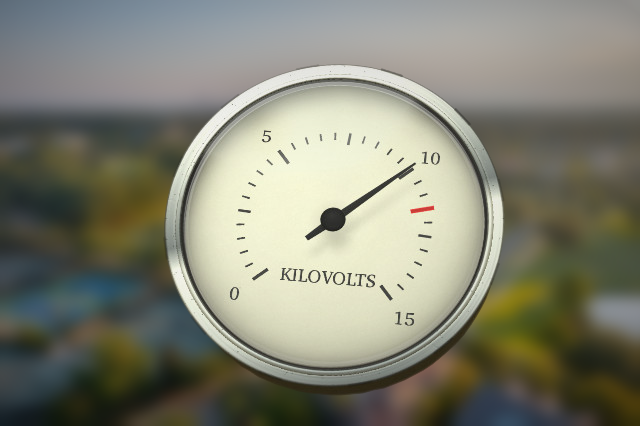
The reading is 10 kV
